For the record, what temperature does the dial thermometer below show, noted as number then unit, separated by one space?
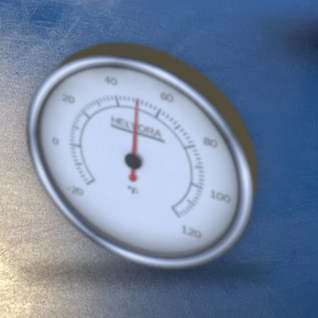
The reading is 50 °F
